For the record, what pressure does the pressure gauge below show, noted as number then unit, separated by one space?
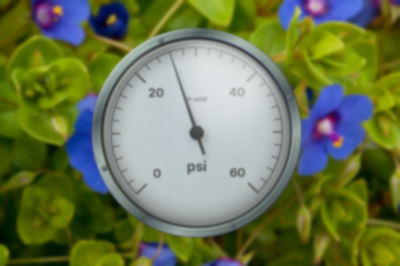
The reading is 26 psi
